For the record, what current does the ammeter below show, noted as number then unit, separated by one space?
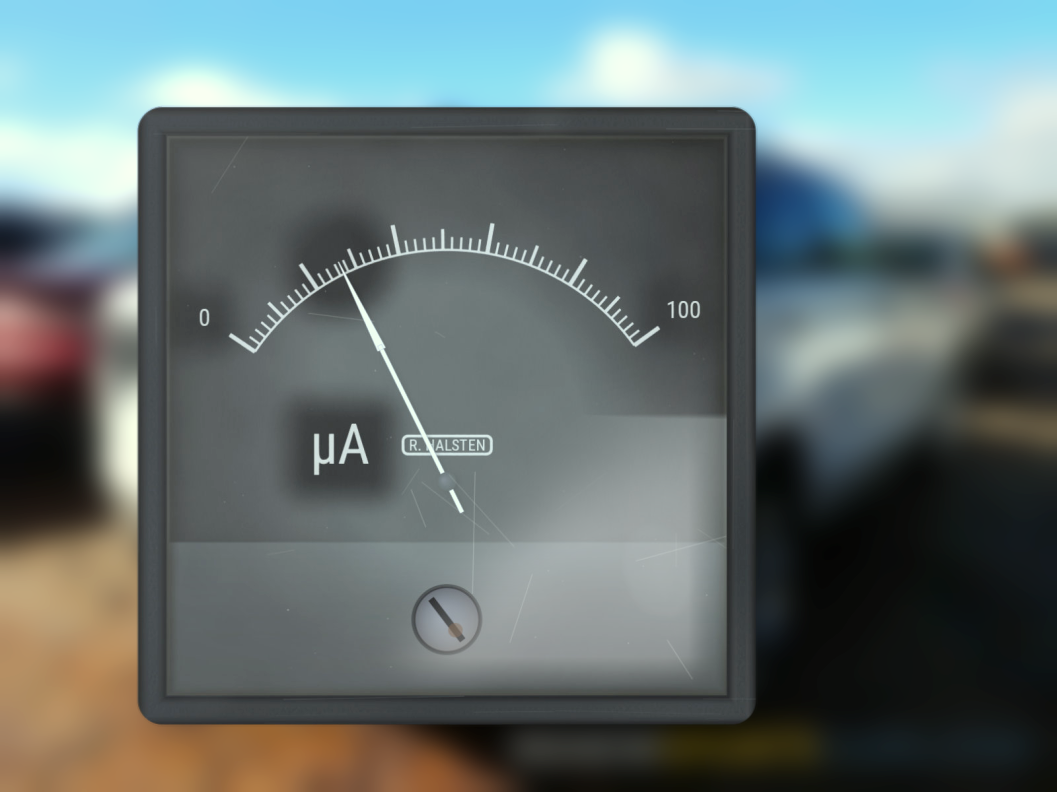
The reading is 27 µA
